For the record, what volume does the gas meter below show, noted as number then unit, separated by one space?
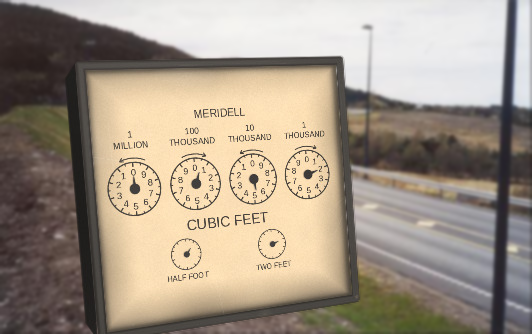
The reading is 5200 ft³
